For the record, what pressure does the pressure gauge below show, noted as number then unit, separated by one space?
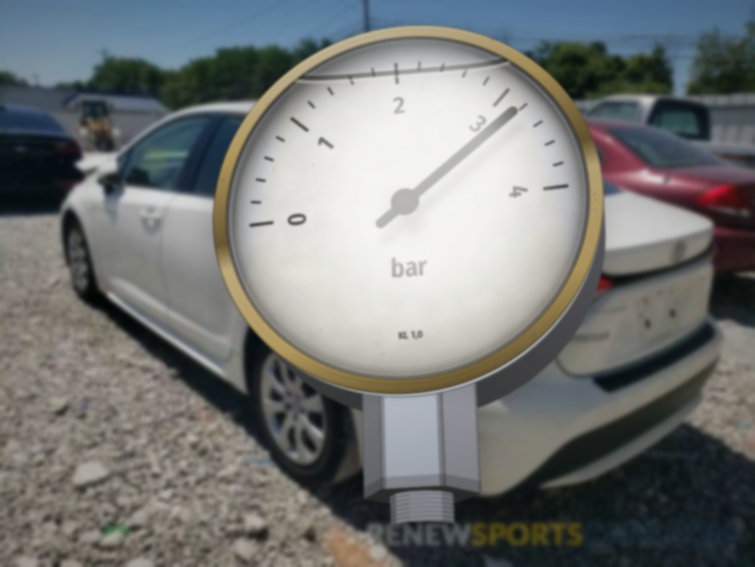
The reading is 3.2 bar
